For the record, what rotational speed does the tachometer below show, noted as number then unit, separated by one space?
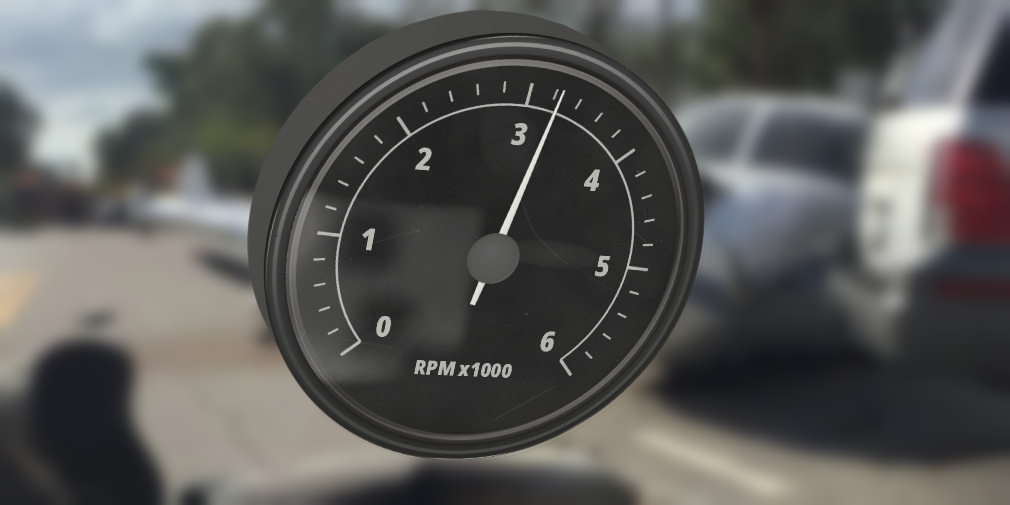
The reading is 3200 rpm
